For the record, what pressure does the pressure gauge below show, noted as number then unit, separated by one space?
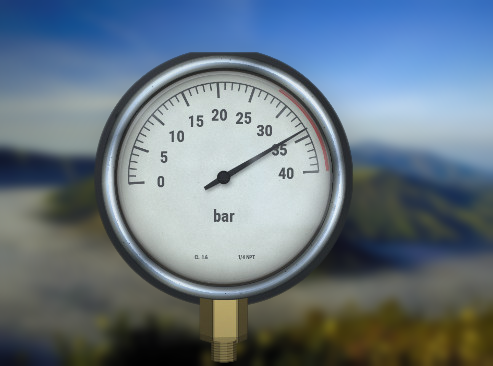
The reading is 34 bar
